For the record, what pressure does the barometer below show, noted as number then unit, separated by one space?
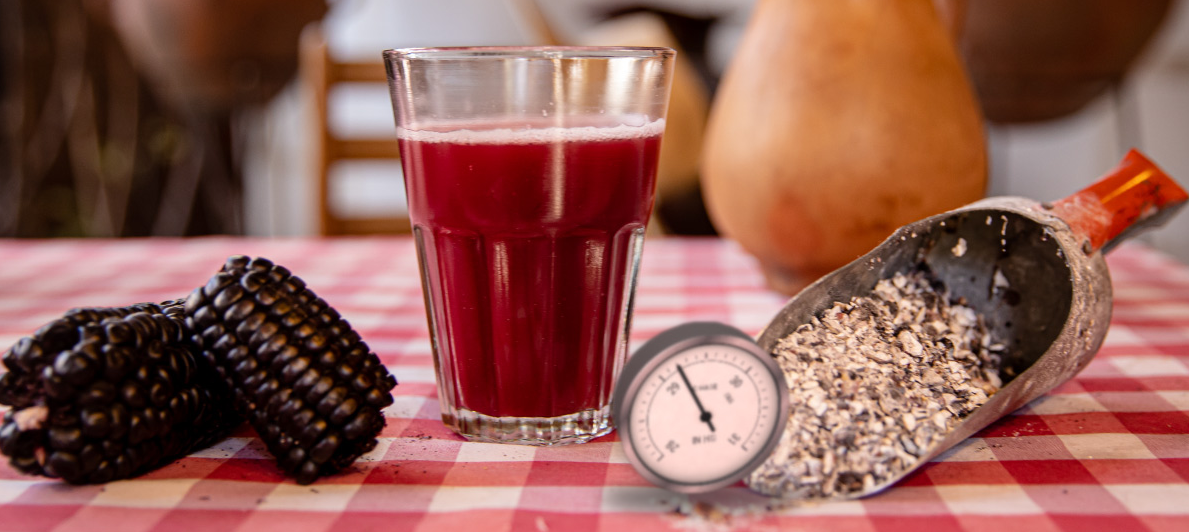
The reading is 29.2 inHg
